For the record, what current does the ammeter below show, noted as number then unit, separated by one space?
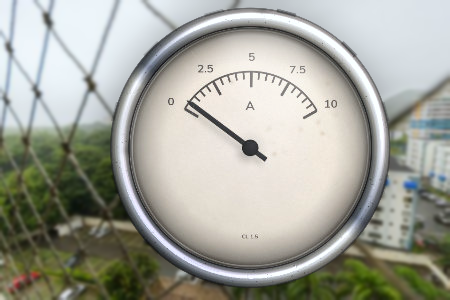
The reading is 0.5 A
